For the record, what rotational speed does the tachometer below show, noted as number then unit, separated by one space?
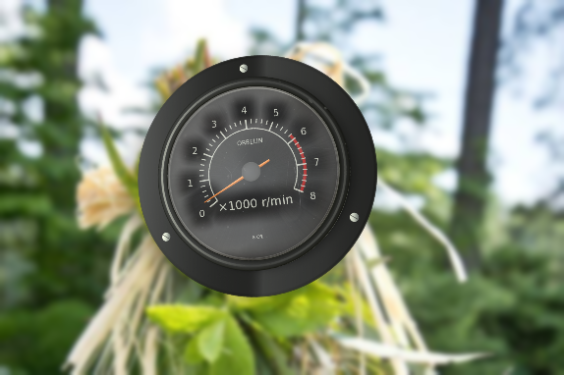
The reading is 200 rpm
